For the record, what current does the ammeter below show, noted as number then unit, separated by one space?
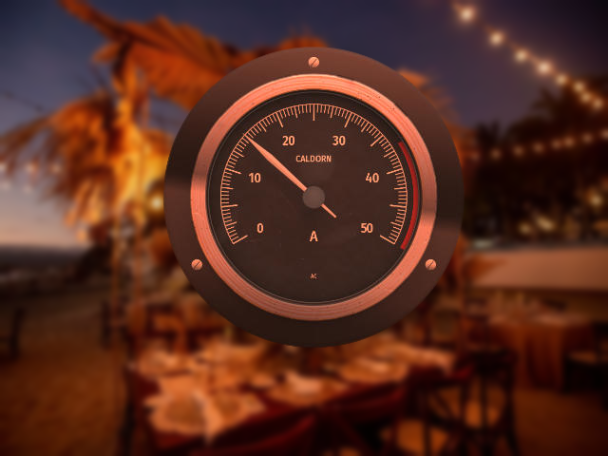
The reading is 15 A
